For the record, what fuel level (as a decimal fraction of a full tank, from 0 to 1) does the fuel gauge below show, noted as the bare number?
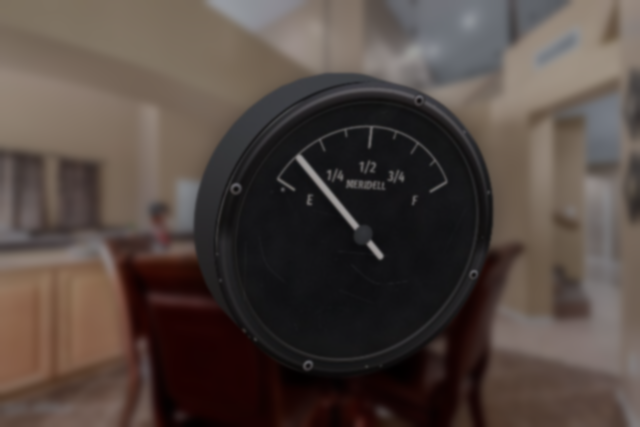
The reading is 0.125
